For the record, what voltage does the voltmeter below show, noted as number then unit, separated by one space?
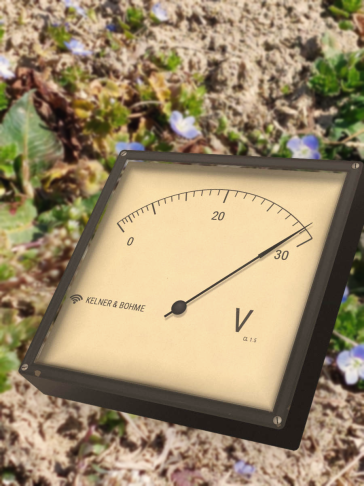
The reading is 29 V
